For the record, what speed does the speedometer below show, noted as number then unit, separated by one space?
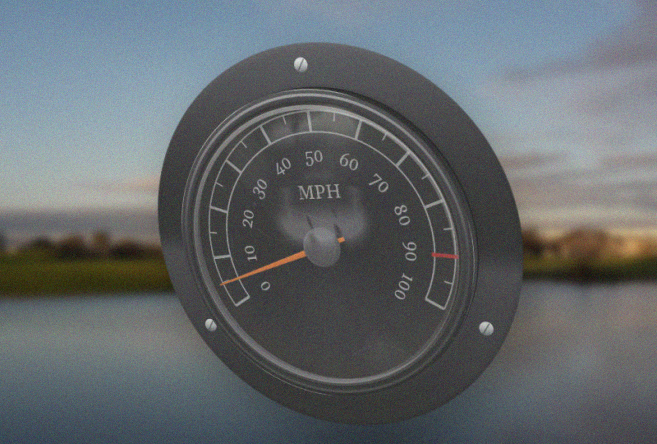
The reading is 5 mph
